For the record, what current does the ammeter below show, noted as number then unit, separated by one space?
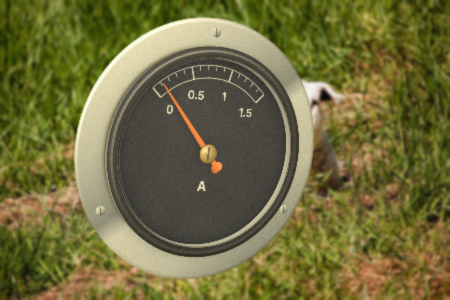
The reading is 0.1 A
